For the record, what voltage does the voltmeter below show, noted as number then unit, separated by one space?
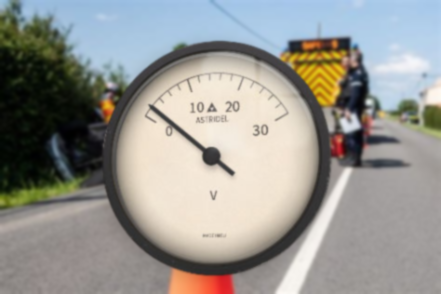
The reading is 2 V
